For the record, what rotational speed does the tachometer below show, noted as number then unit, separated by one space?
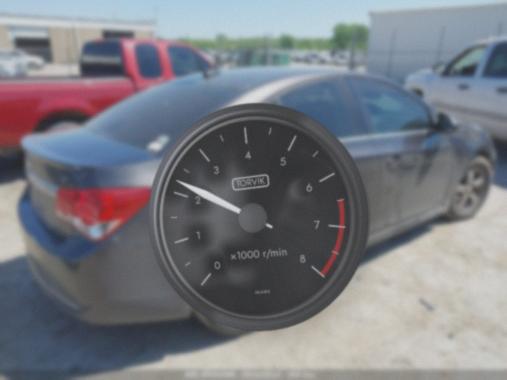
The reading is 2250 rpm
